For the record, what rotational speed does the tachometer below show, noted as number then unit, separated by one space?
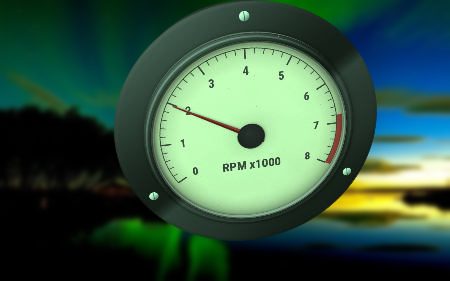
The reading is 2000 rpm
